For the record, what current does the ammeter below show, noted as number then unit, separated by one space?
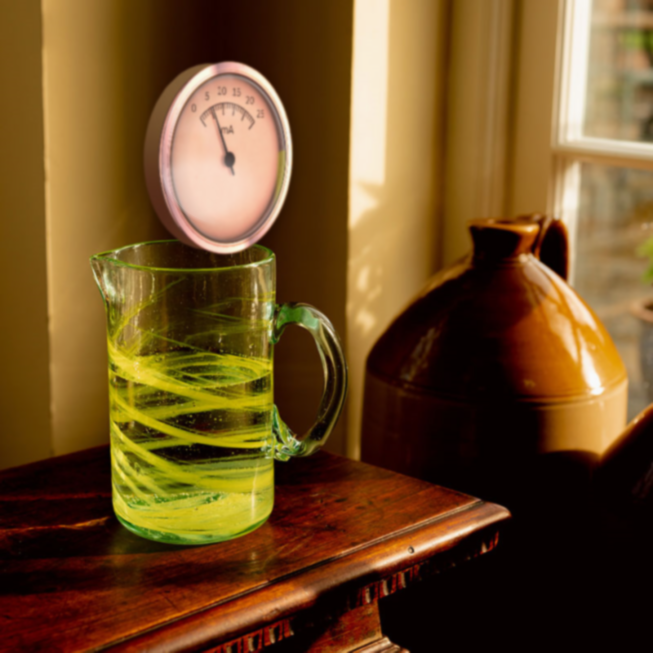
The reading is 5 mA
